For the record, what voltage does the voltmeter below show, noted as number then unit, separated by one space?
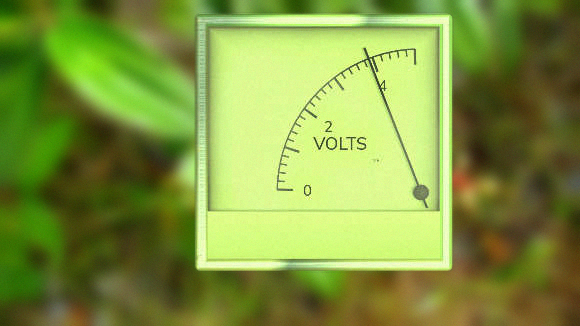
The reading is 3.9 V
